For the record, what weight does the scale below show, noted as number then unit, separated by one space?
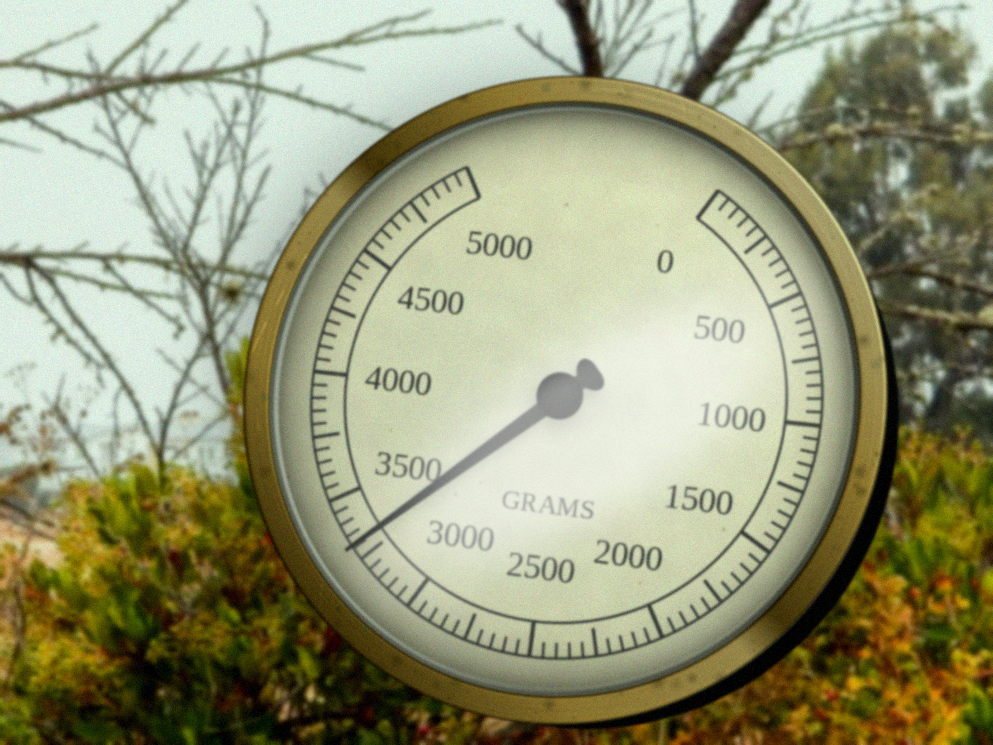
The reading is 3300 g
